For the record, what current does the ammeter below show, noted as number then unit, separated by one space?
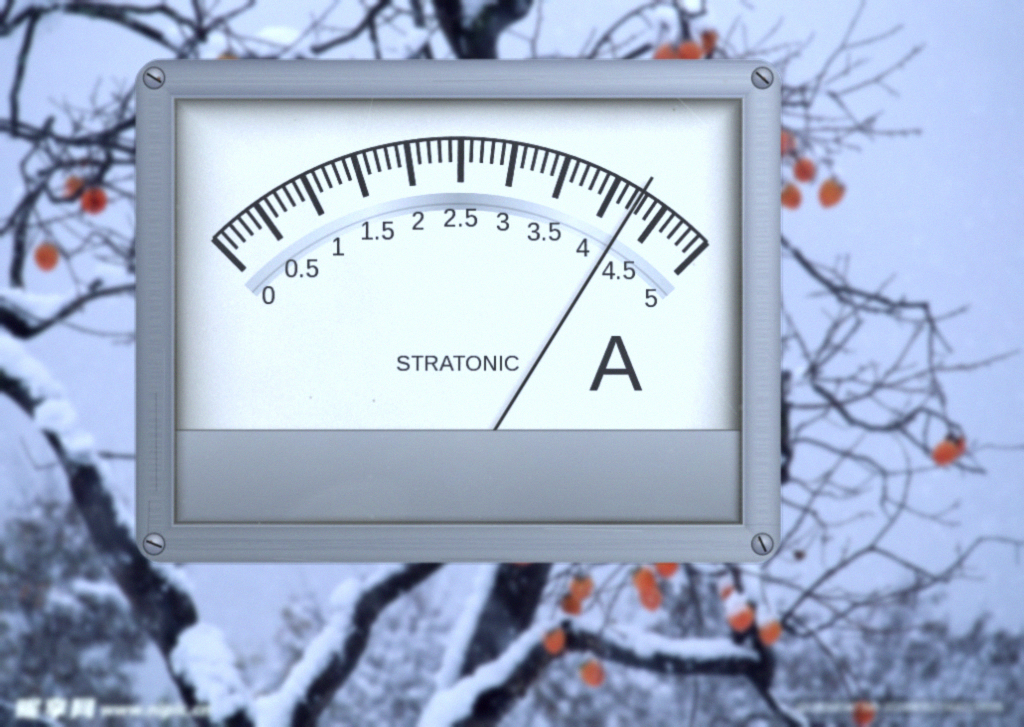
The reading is 4.25 A
